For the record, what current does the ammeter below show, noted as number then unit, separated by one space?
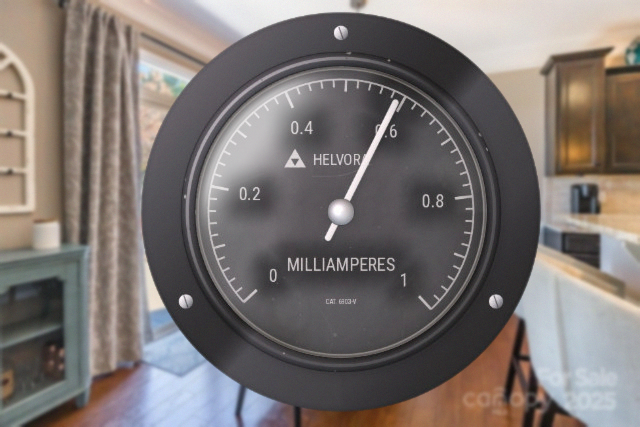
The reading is 0.59 mA
